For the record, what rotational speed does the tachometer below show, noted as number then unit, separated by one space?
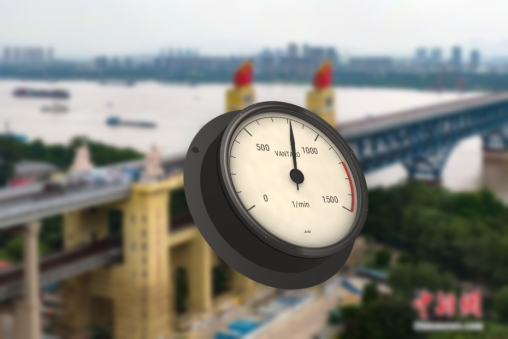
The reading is 800 rpm
